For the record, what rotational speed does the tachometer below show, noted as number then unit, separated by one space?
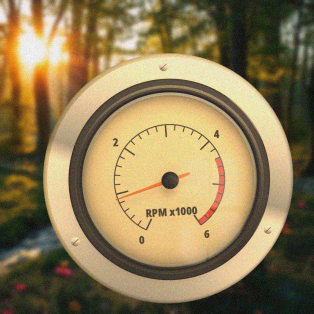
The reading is 900 rpm
